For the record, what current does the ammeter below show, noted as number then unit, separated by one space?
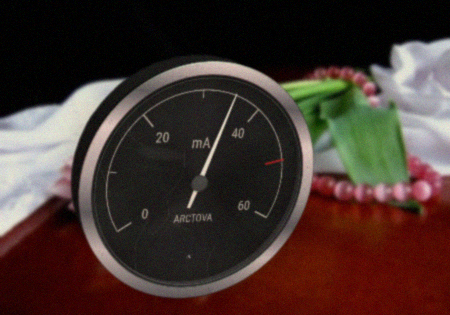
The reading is 35 mA
